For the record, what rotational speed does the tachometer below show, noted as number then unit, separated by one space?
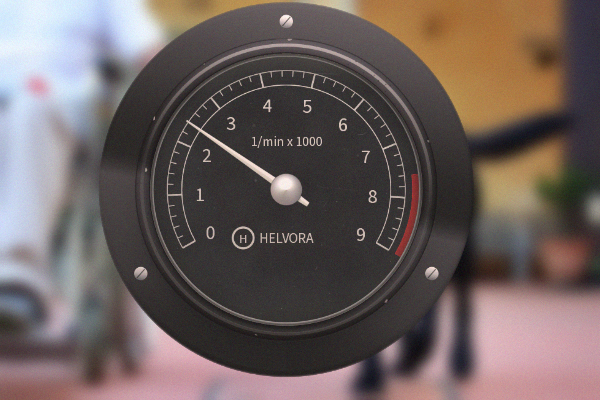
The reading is 2400 rpm
